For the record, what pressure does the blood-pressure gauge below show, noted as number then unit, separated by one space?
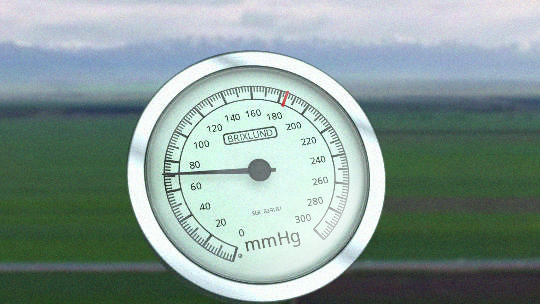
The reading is 70 mmHg
